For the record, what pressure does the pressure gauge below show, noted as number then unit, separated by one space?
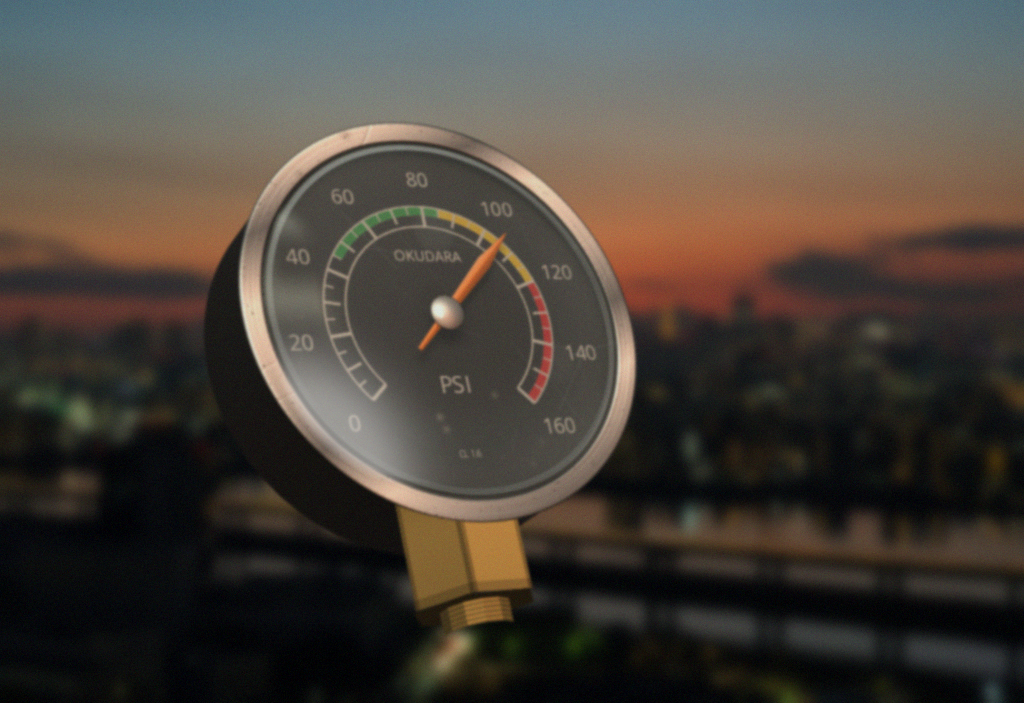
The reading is 105 psi
